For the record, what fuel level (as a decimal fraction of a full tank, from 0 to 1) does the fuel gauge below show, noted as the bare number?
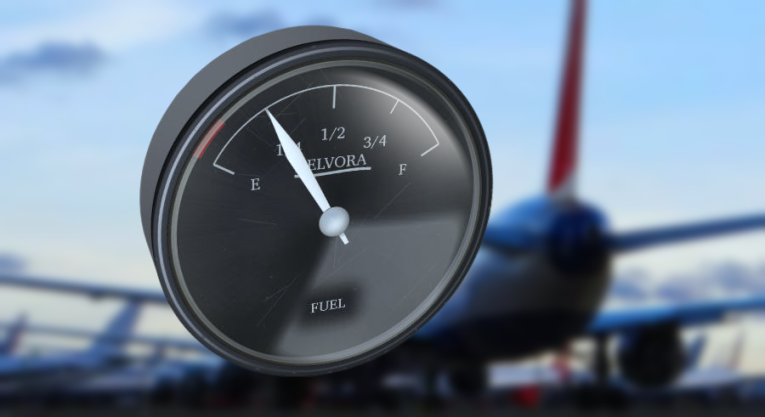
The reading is 0.25
